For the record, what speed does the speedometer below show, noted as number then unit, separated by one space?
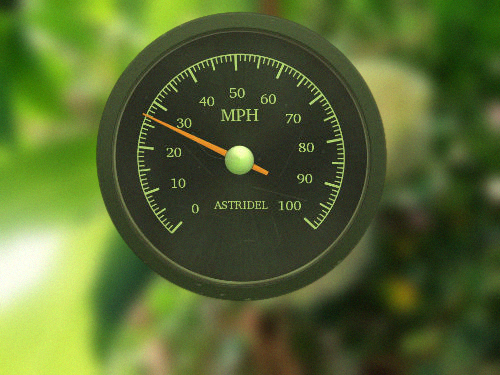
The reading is 27 mph
